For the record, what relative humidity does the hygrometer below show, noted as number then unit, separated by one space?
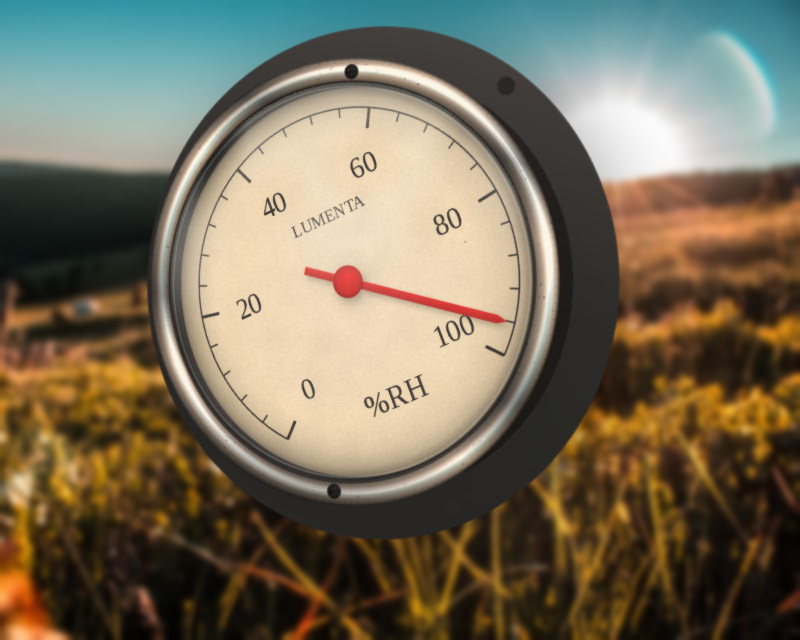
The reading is 96 %
